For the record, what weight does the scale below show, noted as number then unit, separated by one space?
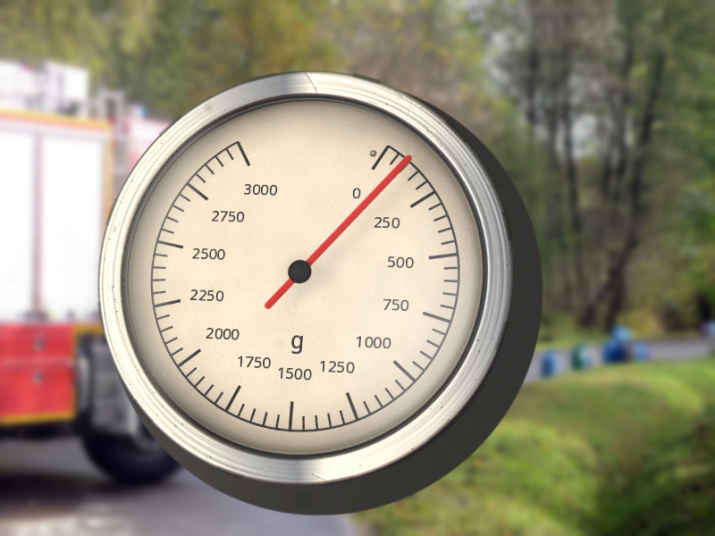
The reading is 100 g
